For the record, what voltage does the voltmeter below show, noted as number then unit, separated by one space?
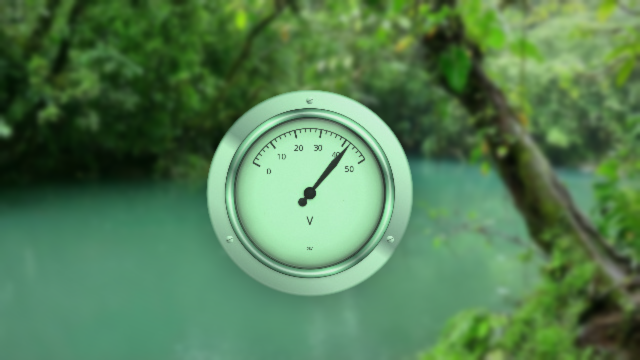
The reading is 42 V
